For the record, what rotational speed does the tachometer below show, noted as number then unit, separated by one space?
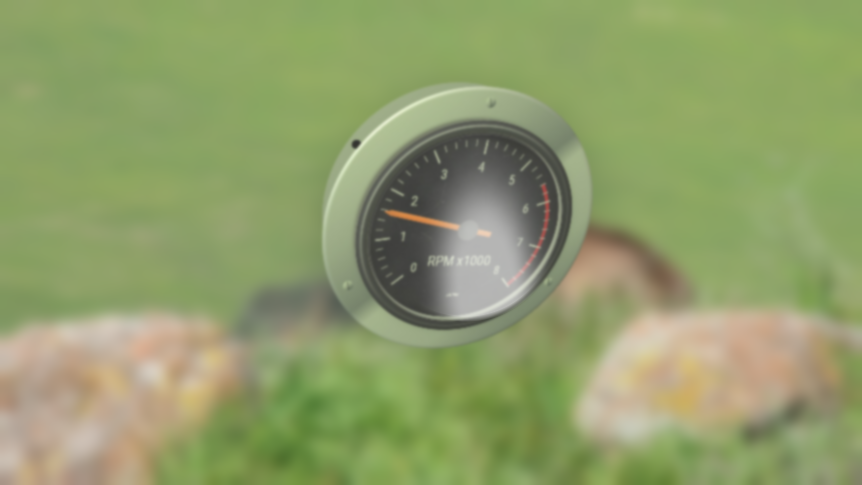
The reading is 1600 rpm
